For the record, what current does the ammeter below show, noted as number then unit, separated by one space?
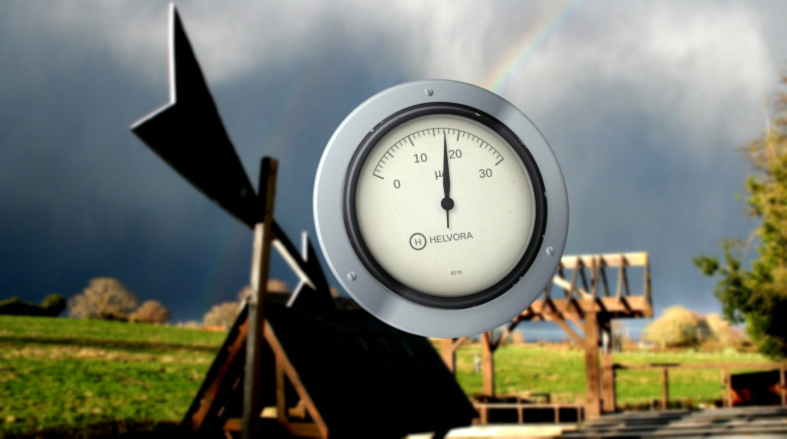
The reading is 17 µA
